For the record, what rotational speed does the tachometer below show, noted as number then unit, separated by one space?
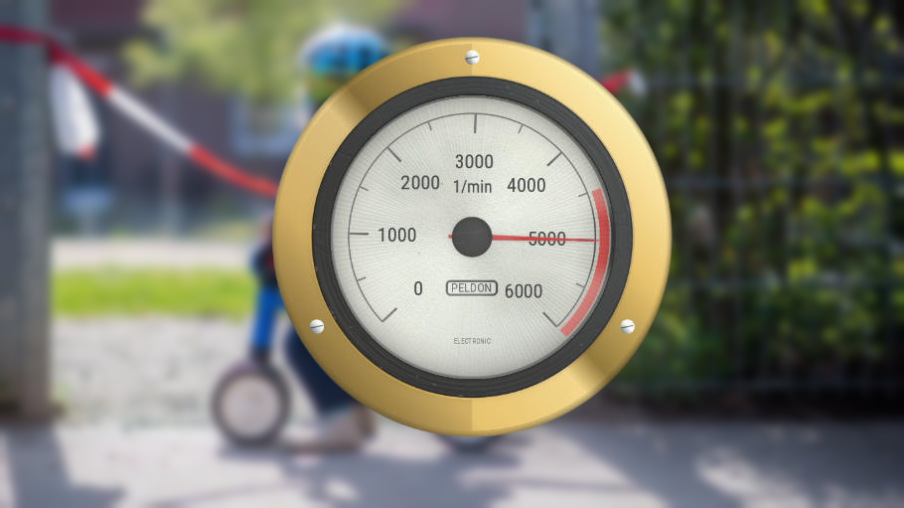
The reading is 5000 rpm
